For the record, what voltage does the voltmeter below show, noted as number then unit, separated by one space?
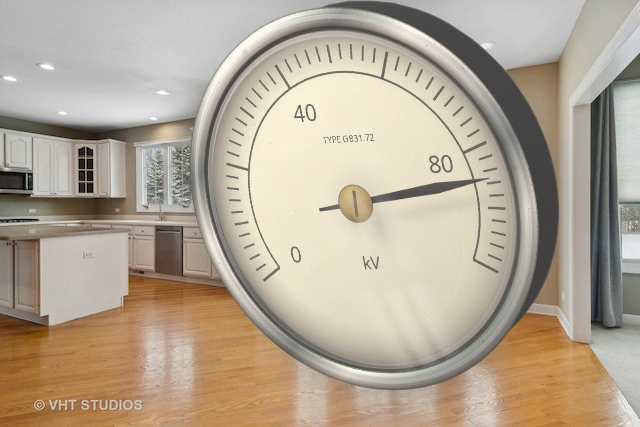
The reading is 85 kV
